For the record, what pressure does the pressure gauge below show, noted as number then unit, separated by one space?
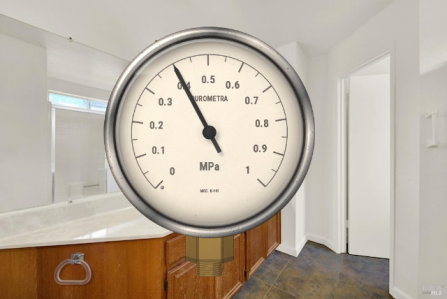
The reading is 0.4 MPa
